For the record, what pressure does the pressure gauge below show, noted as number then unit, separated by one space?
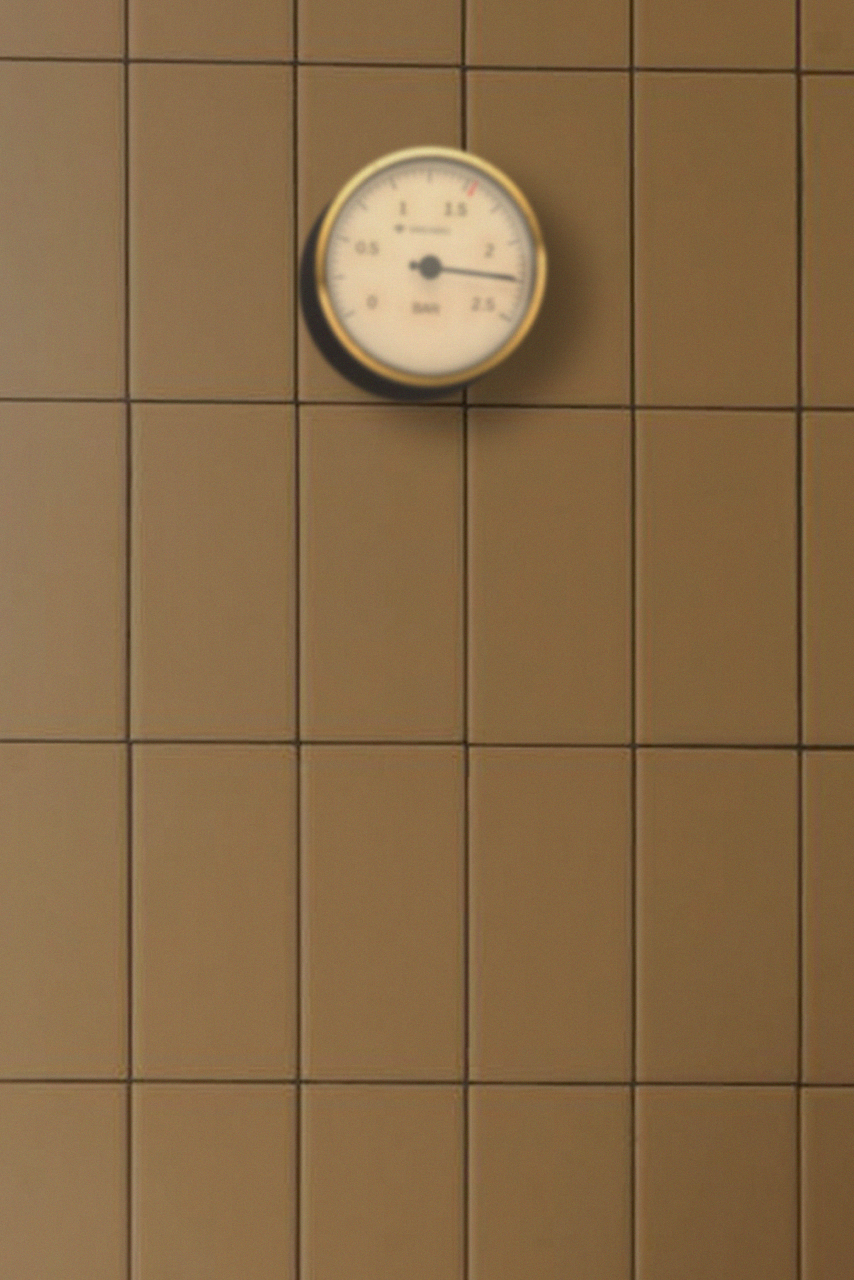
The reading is 2.25 bar
